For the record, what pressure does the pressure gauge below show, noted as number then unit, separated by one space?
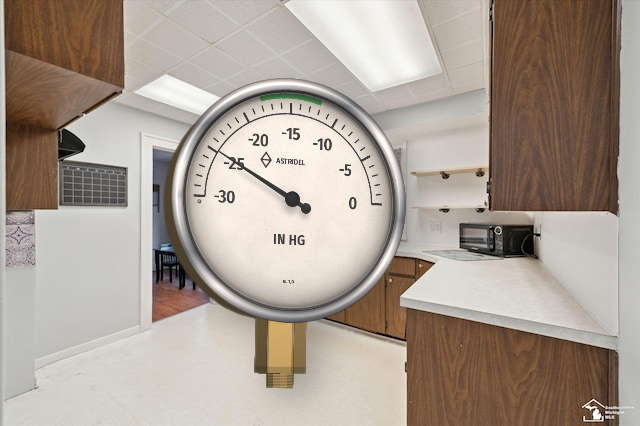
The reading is -25 inHg
